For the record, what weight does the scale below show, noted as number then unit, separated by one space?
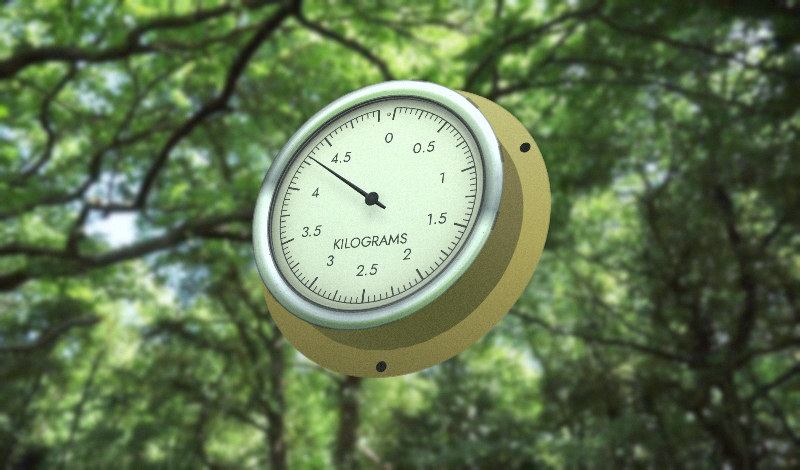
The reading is 4.3 kg
